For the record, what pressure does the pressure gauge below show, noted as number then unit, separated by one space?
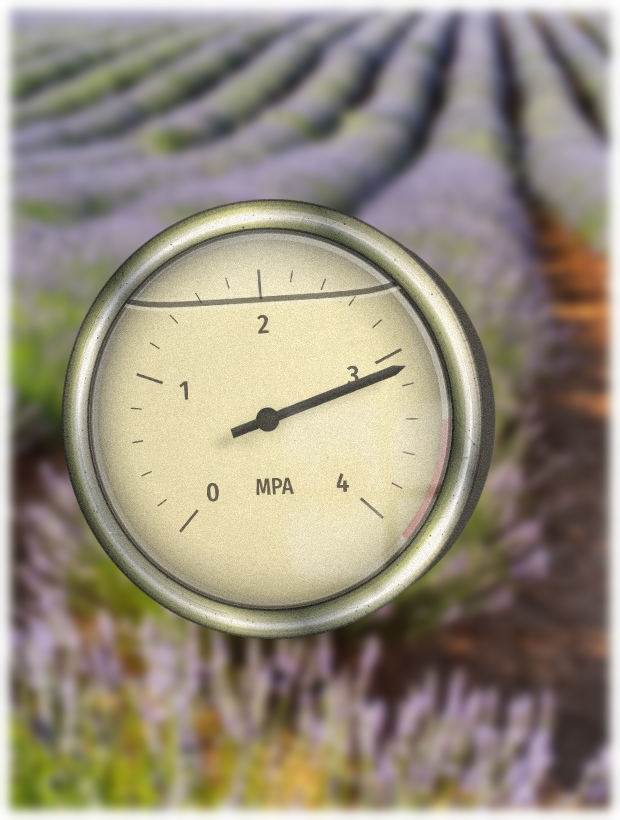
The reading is 3.1 MPa
